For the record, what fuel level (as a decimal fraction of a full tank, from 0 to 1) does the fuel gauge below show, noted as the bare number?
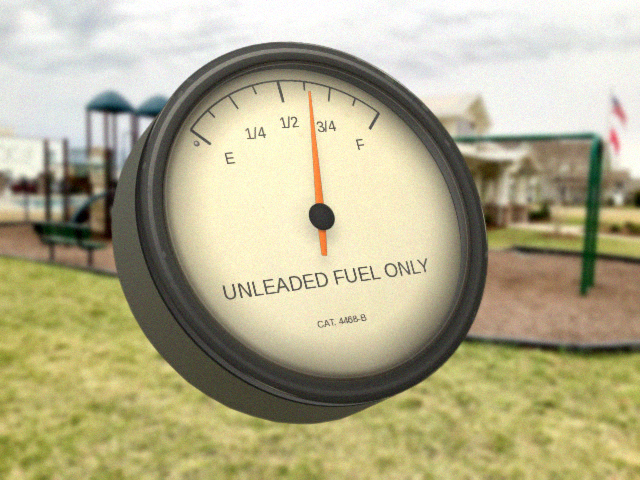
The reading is 0.625
